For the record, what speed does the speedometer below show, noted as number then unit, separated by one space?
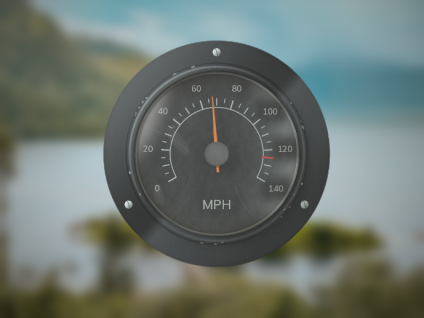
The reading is 67.5 mph
